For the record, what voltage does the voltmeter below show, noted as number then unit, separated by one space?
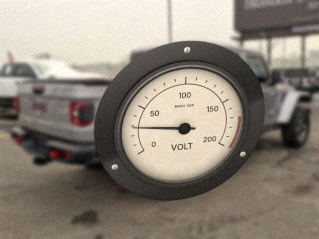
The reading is 30 V
